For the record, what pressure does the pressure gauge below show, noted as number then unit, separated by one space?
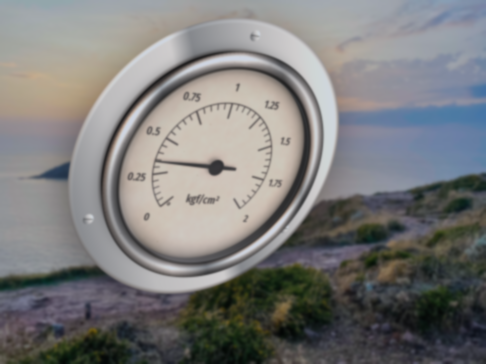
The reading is 0.35 kg/cm²
